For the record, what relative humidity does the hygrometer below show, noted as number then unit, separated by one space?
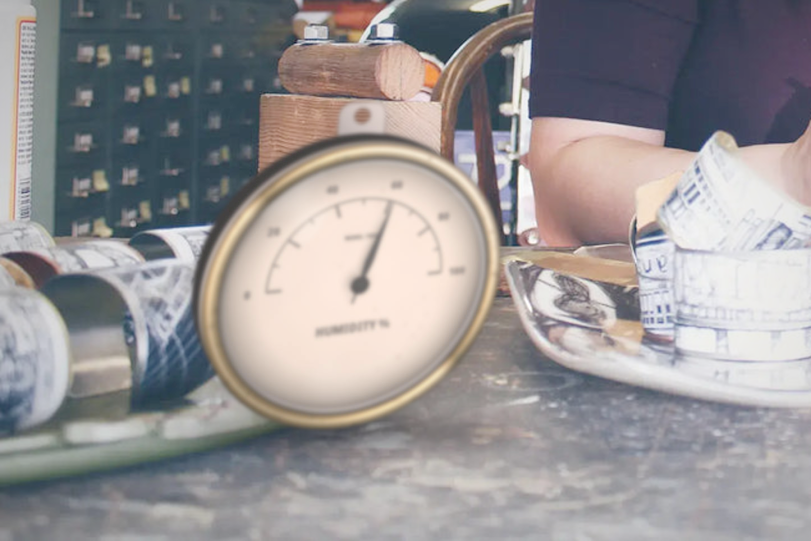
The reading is 60 %
